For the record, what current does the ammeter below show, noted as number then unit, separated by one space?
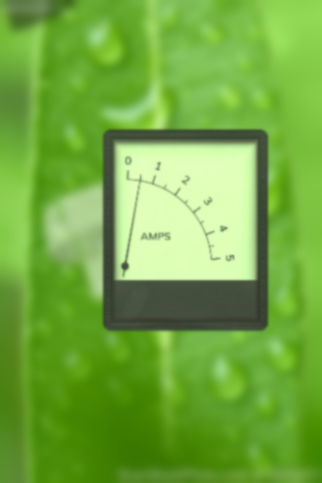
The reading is 0.5 A
